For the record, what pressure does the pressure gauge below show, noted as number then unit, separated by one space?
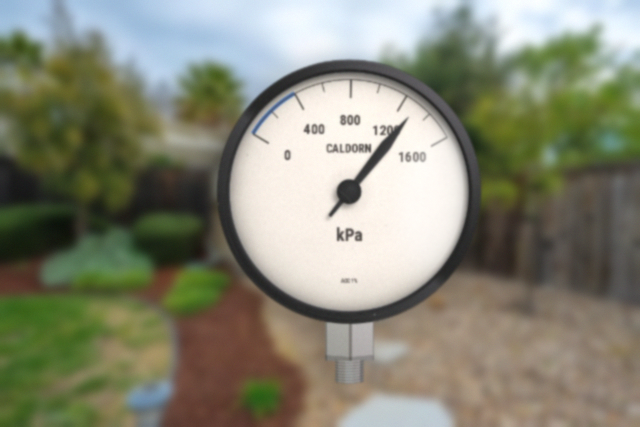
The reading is 1300 kPa
